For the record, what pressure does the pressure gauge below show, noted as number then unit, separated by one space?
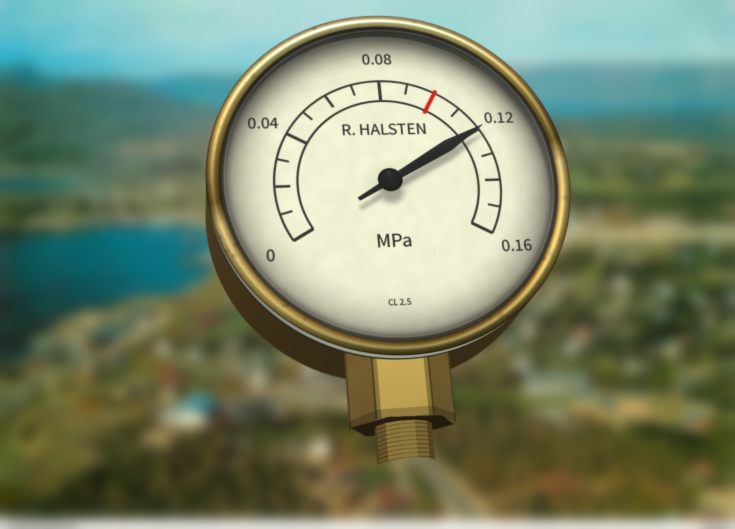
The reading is 0.12 MPa
